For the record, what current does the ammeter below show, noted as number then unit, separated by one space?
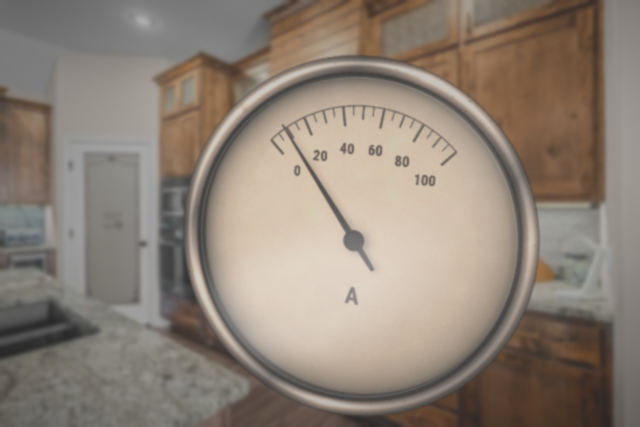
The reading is 10 A
